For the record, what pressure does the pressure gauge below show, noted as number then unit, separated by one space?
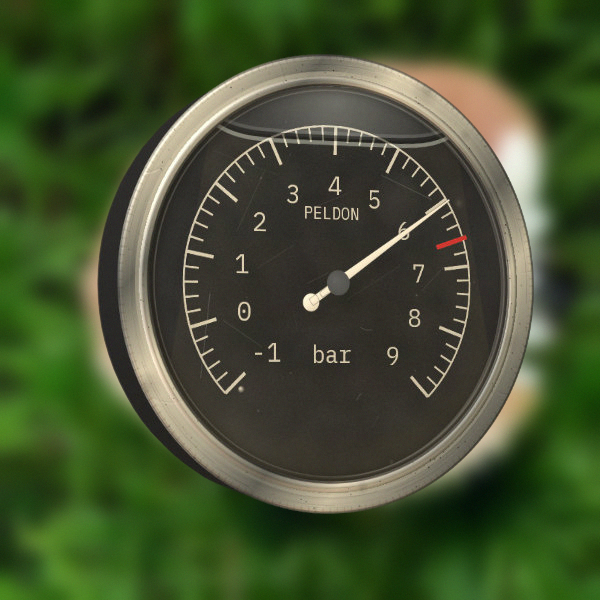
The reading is 6 bar
